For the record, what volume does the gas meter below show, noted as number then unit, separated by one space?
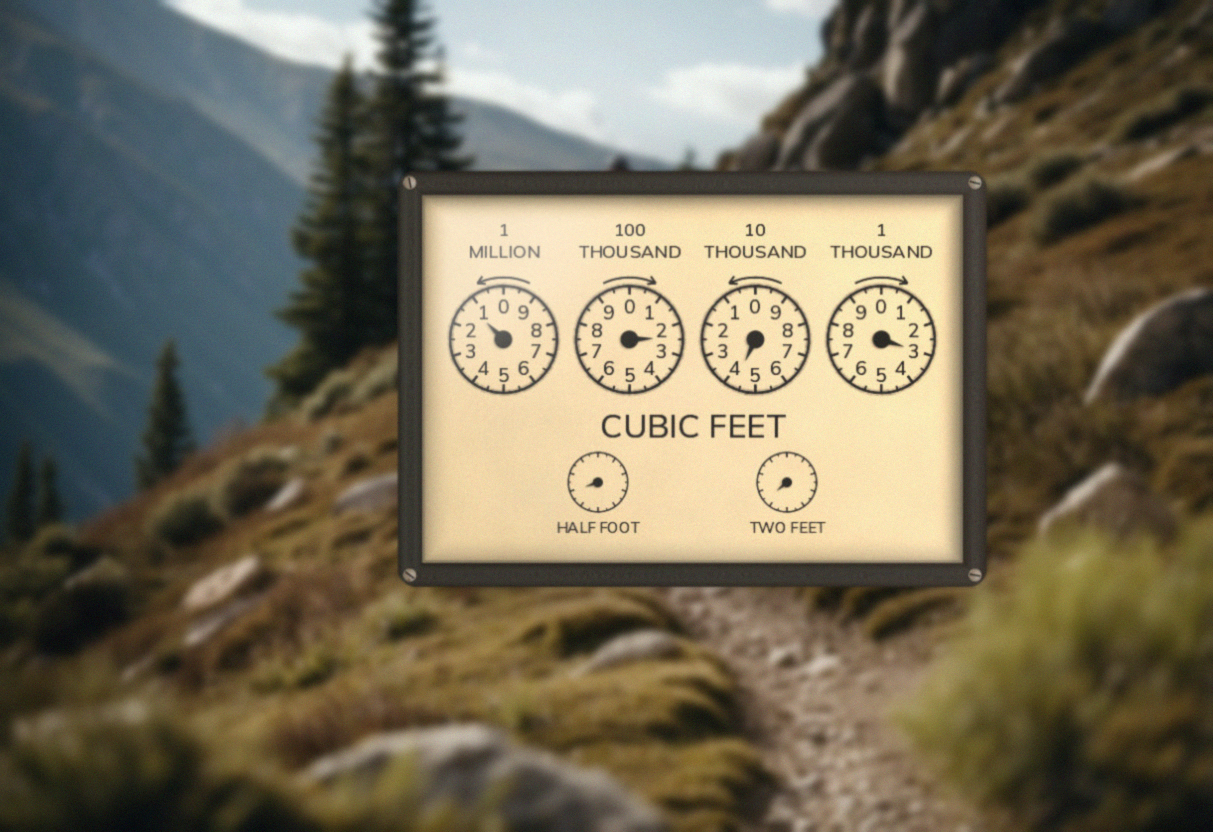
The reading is 124300 ft³
